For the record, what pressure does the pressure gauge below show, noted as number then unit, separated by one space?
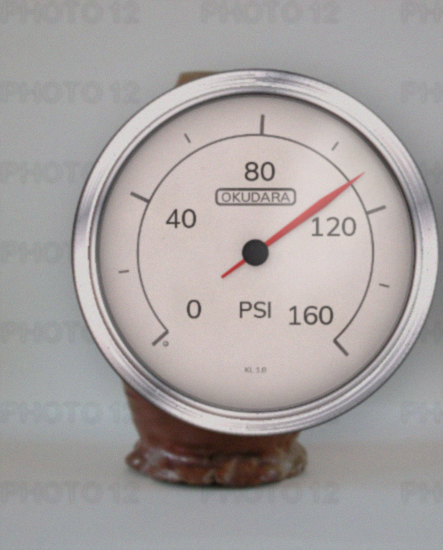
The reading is 110 psi
